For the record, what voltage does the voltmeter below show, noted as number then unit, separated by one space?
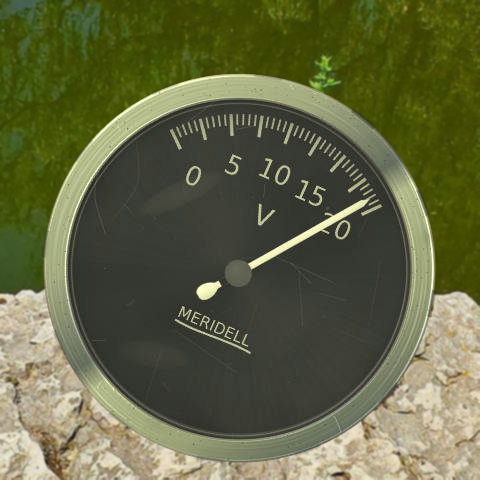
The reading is 19 V
